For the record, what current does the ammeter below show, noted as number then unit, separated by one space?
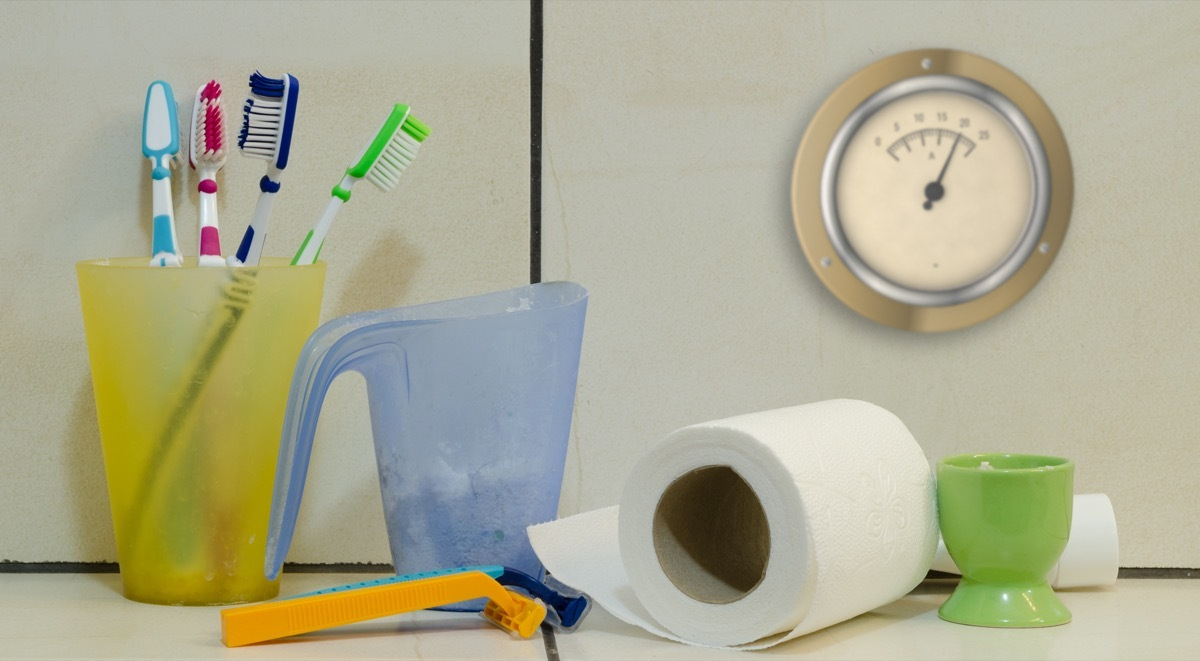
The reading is 20 A
